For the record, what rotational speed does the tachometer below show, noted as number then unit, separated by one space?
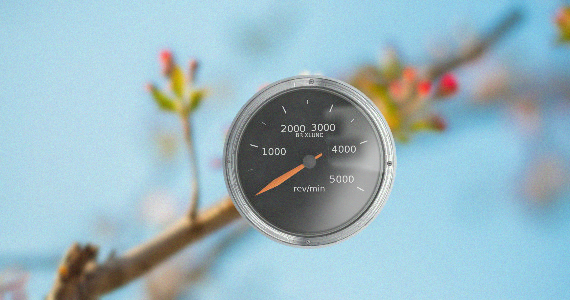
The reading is 0 rpm
